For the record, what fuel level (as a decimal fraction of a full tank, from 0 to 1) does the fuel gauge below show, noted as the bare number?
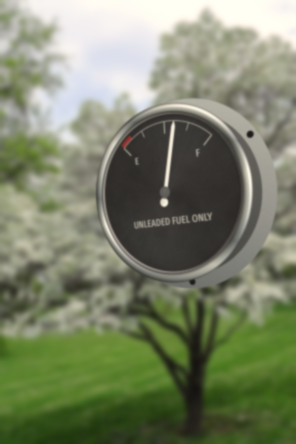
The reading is 0.625
